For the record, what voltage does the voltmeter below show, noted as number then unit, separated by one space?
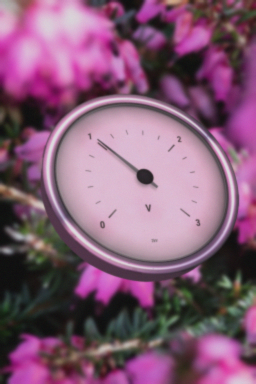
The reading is 1 V
